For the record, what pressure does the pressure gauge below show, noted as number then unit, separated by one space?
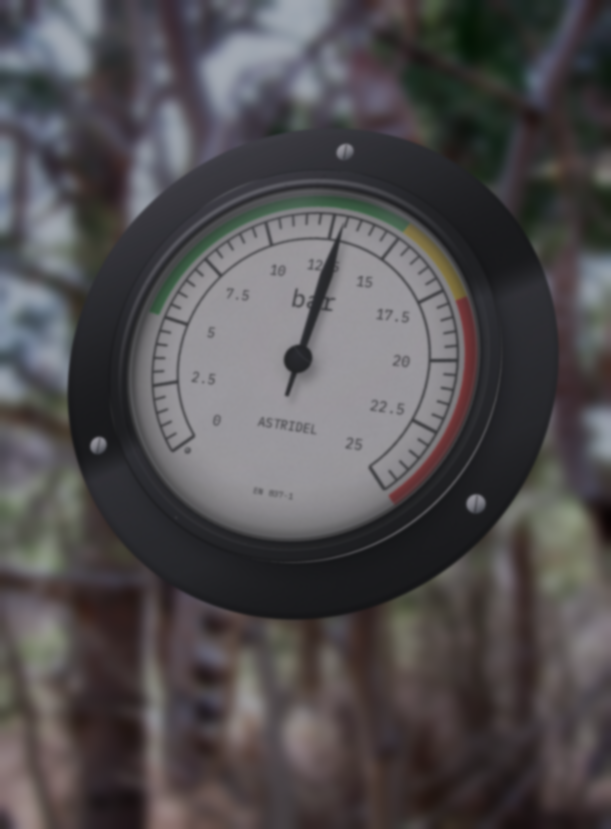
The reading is 13 bar
